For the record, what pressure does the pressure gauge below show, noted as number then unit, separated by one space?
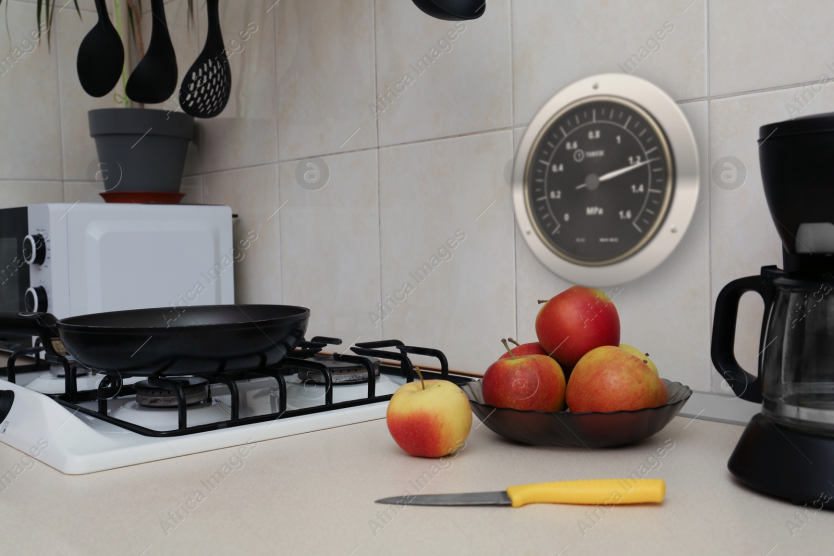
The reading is 1.25 MPa
